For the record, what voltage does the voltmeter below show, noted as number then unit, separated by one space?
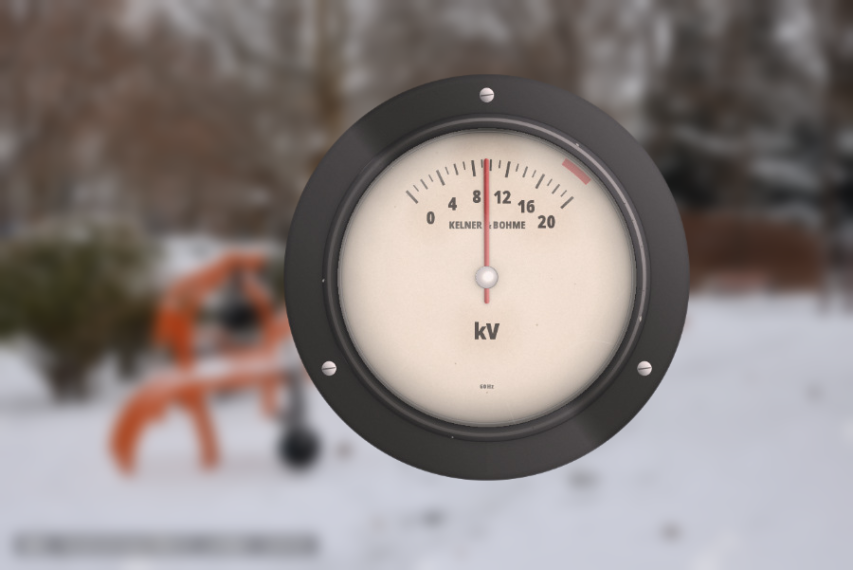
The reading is 9.5 kV
